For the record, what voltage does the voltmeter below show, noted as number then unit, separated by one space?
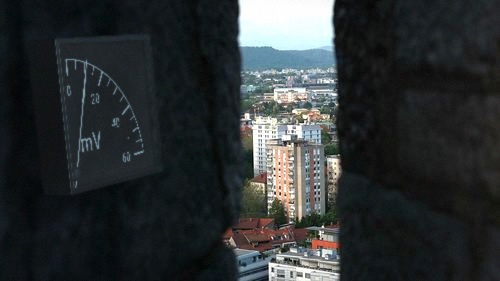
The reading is 10 mV
